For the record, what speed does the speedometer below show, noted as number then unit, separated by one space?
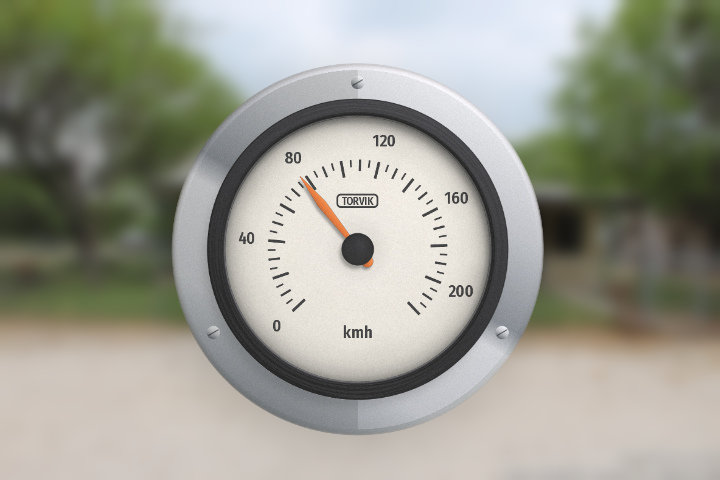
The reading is 77.5 km/h
